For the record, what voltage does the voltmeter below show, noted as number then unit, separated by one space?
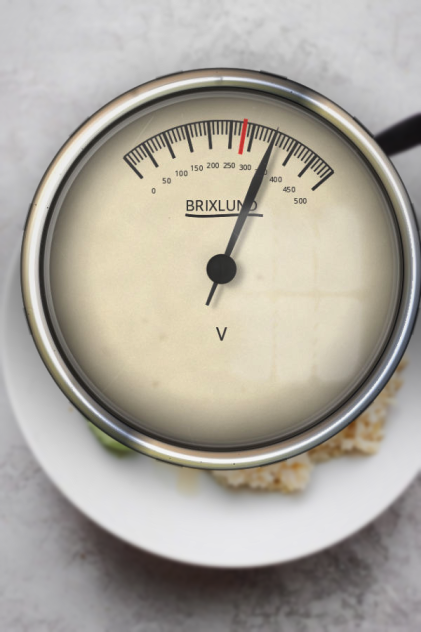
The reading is 350 V
